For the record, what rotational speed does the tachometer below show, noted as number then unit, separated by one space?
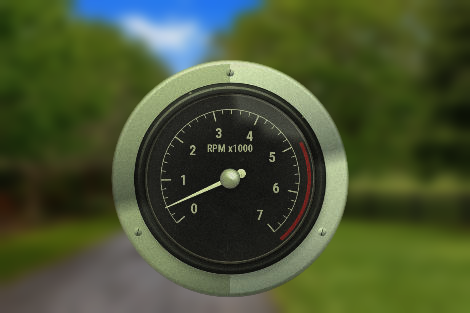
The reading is 400 rpm
